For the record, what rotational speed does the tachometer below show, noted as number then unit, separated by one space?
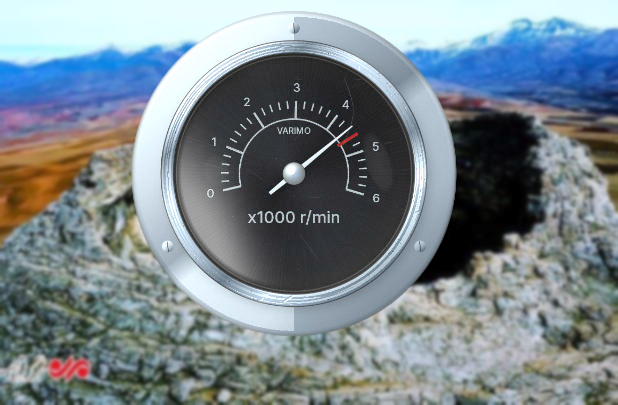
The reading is 4400 rpm
